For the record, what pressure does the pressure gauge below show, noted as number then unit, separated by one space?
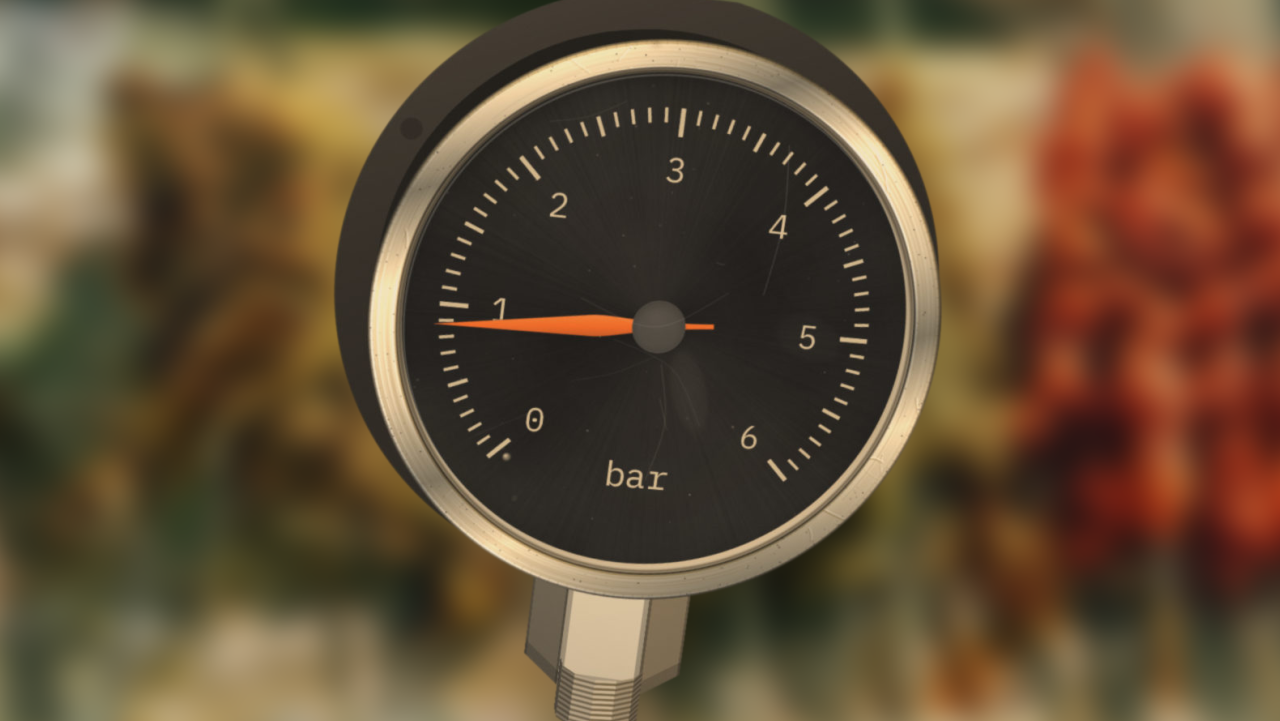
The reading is 0.9 bar
